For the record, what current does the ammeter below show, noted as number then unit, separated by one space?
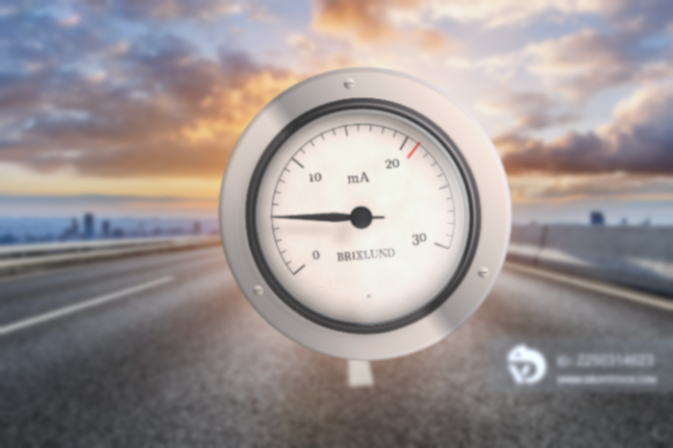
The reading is 5 mA
